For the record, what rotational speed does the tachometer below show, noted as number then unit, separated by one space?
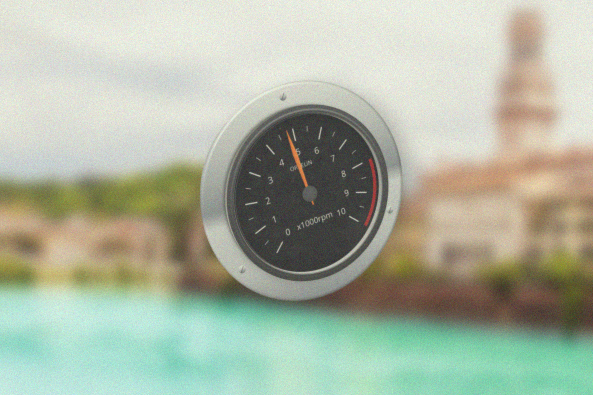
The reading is 4750 rpm
